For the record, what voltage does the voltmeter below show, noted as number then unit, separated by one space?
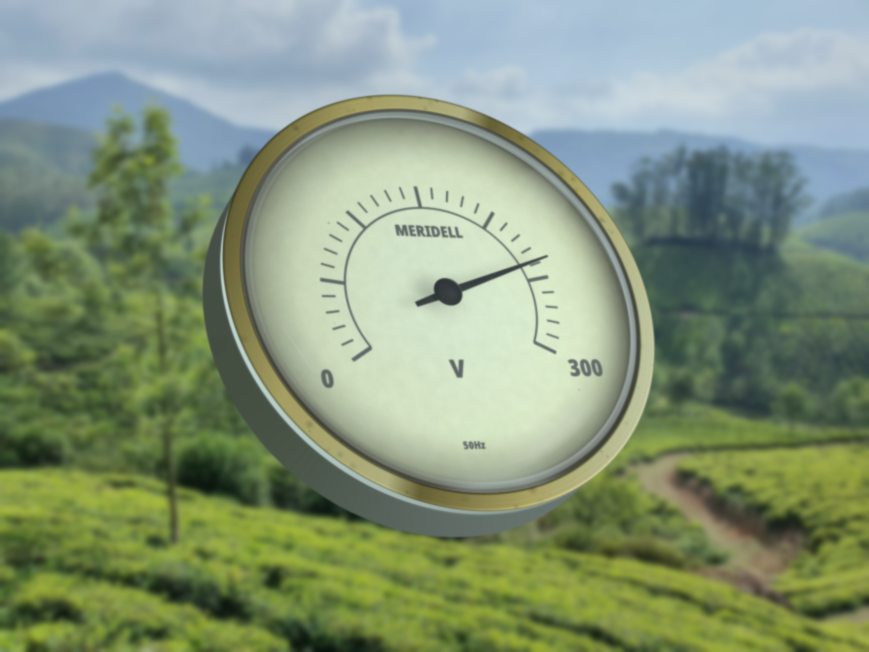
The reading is 240 V
